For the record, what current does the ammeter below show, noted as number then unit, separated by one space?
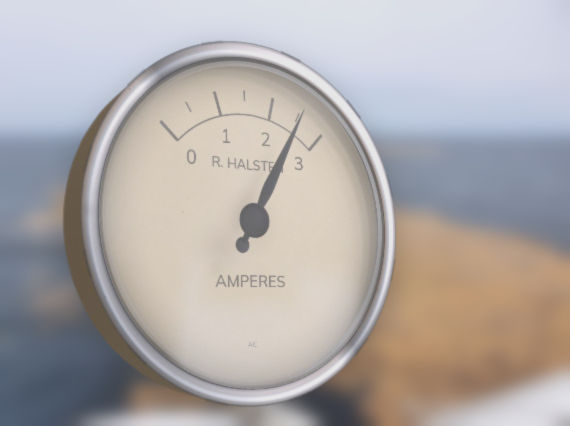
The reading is 2.5 A
